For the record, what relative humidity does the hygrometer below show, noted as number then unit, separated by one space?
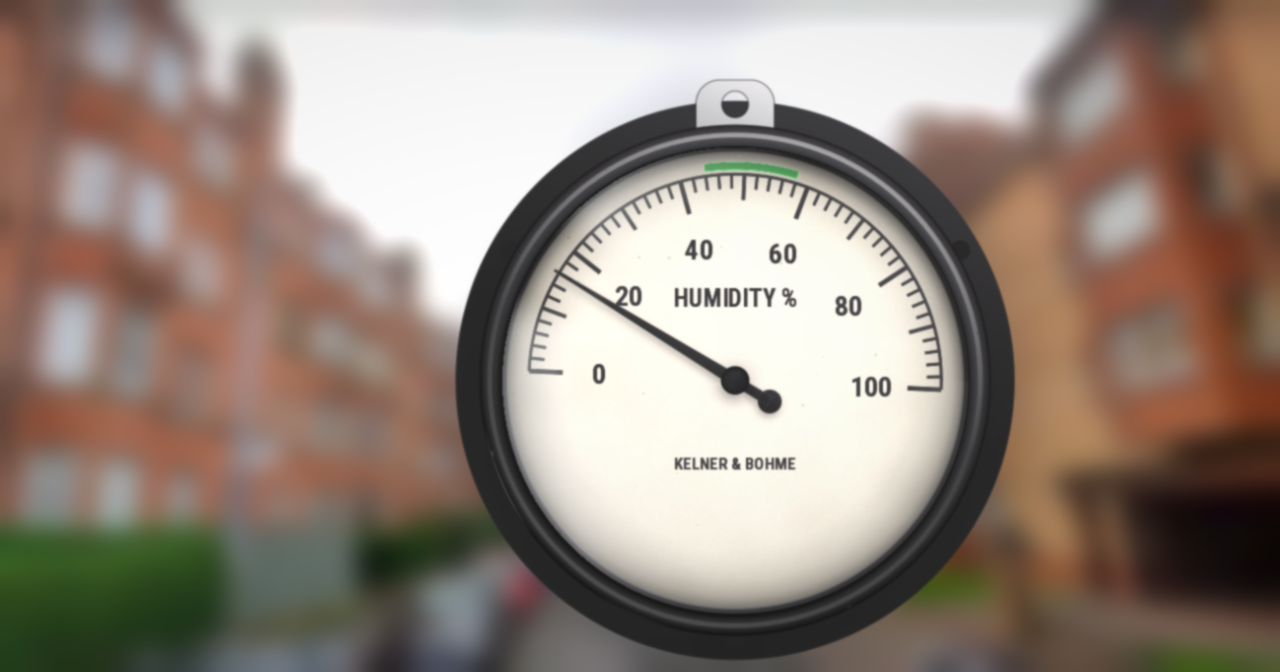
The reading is 16 %
